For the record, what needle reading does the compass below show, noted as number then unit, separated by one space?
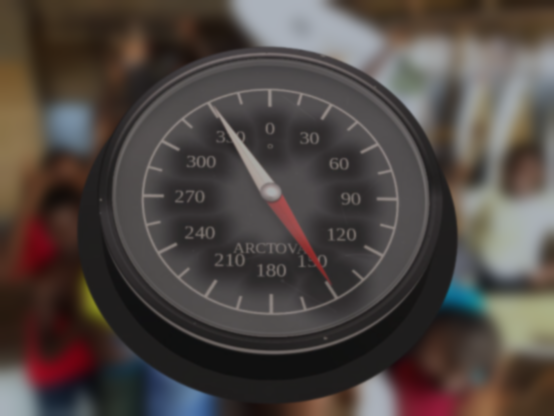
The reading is 150 °
